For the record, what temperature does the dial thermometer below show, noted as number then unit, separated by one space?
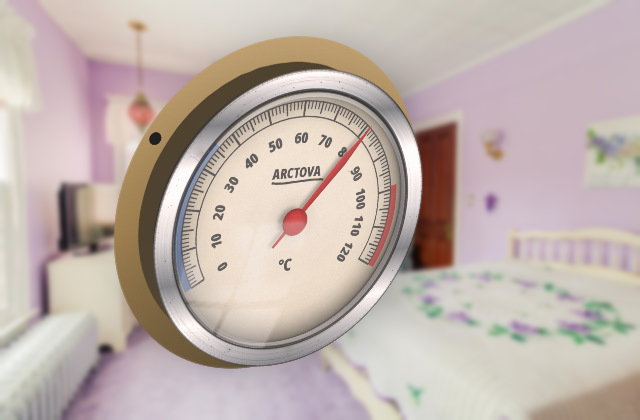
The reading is 80 °C
